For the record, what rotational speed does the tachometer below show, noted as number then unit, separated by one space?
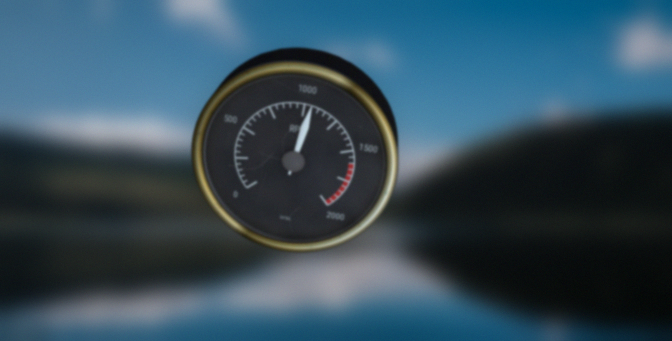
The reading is 1050 rpm
